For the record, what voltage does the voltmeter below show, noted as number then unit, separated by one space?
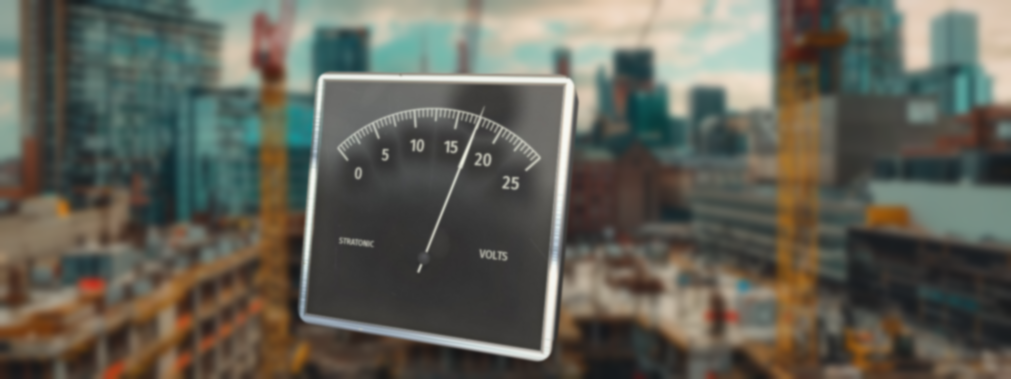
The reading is 17.5 V
